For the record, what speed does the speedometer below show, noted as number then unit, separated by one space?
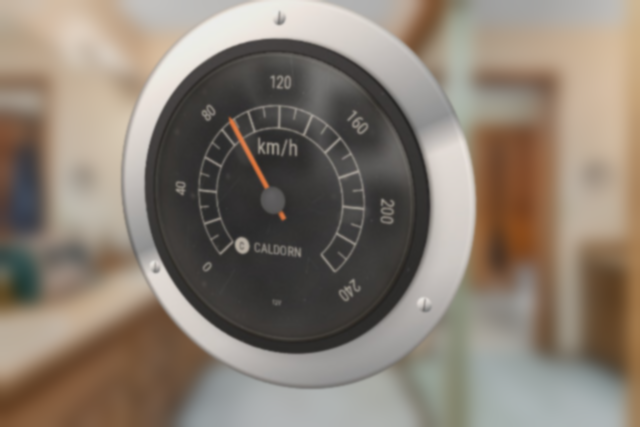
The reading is 90 km/h
